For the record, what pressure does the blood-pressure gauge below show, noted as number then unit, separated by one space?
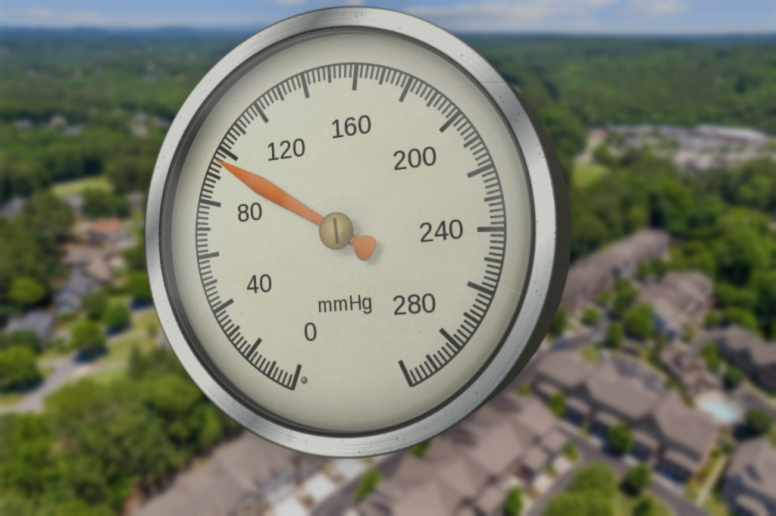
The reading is 96 mmHg
